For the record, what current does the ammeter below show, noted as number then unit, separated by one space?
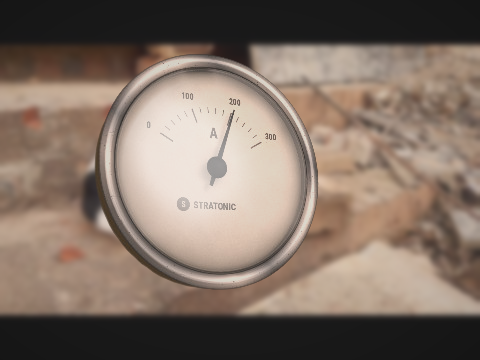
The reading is 200 A
